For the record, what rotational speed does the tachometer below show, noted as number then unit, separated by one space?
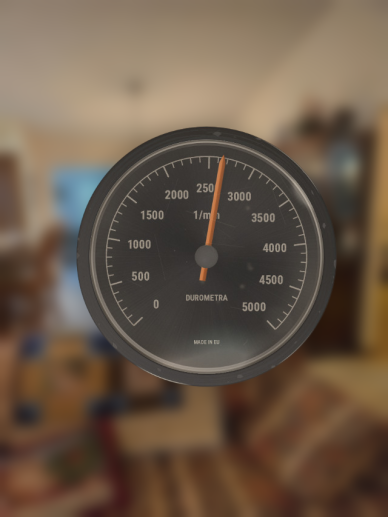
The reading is 2650 rpm
